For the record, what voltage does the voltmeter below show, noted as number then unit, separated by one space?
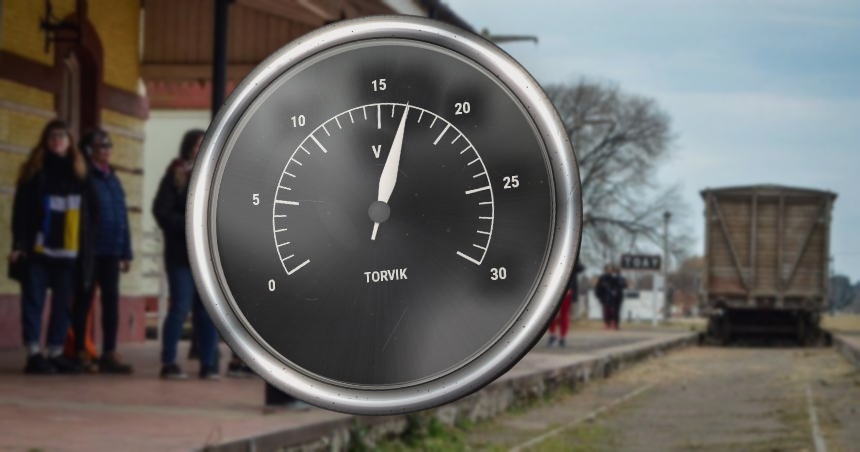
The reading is 17 V
